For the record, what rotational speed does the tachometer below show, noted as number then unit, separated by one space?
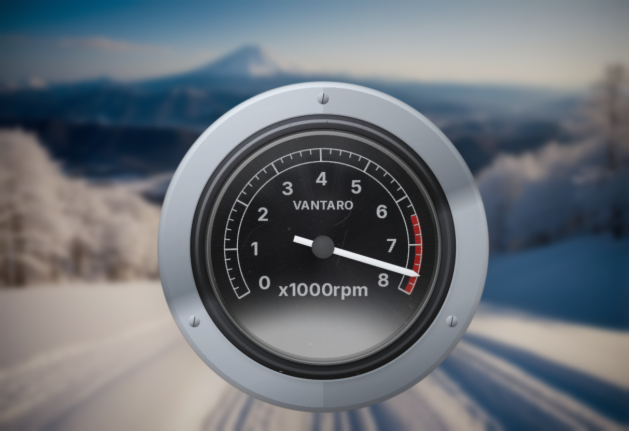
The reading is 7600 rpm
